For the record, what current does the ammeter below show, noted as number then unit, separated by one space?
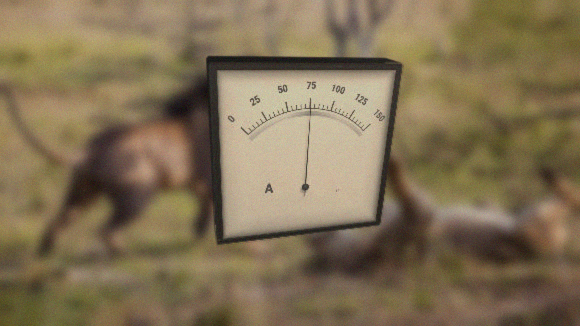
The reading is 75 A
